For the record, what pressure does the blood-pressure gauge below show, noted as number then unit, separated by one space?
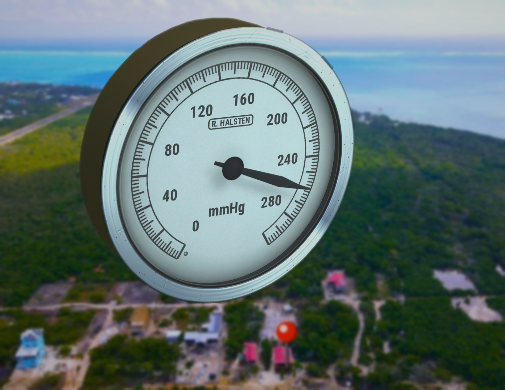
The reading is 260 mmHg
